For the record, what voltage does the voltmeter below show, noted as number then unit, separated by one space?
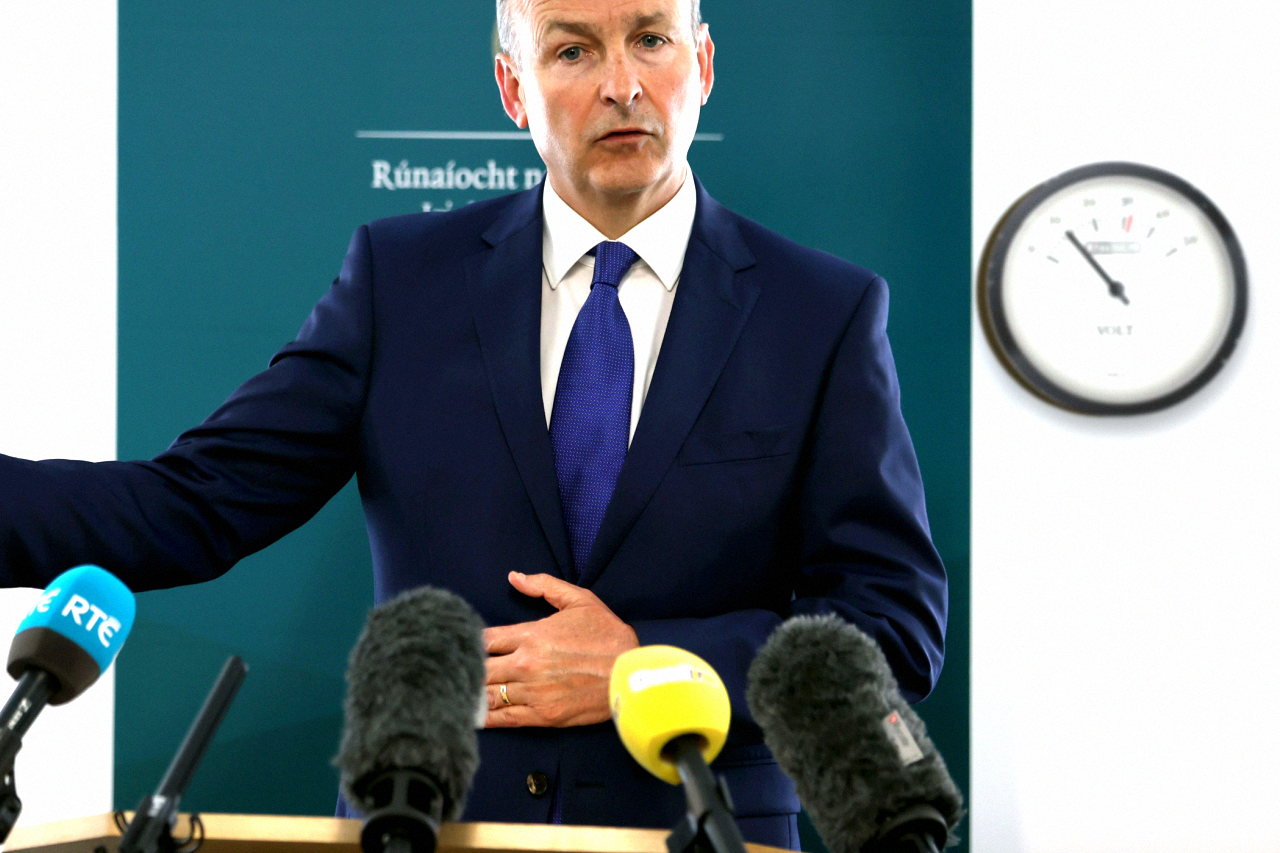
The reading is 10 V
